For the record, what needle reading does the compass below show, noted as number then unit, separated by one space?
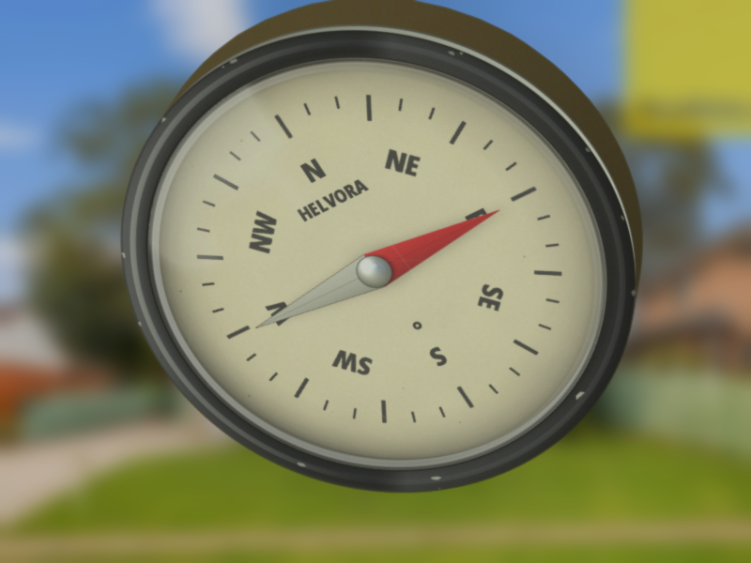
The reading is 90 °
